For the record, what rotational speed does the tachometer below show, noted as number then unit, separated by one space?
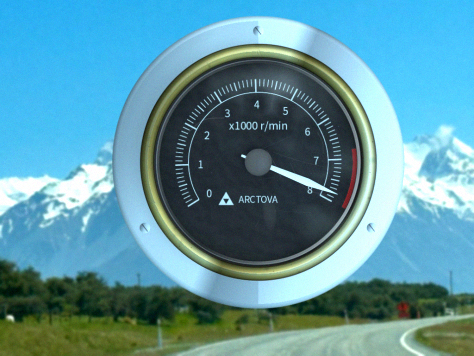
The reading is 7800 rpm
